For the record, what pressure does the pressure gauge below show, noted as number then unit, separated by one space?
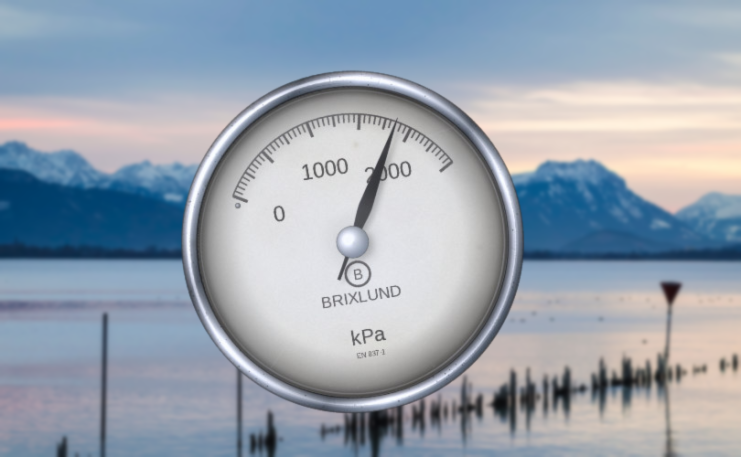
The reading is 1850 kPa
